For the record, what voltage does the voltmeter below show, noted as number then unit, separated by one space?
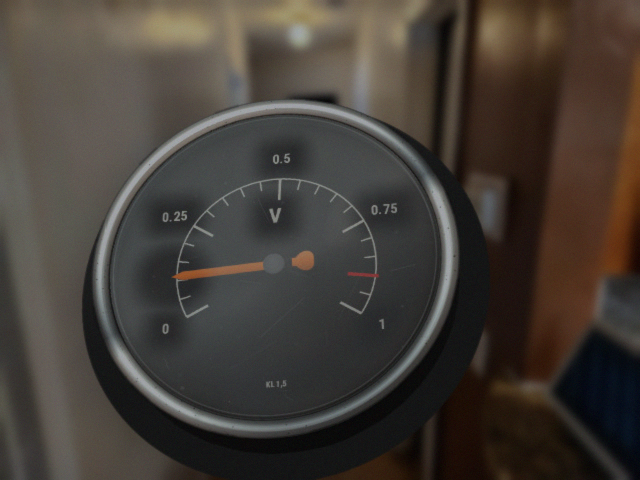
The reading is 0.1 V
